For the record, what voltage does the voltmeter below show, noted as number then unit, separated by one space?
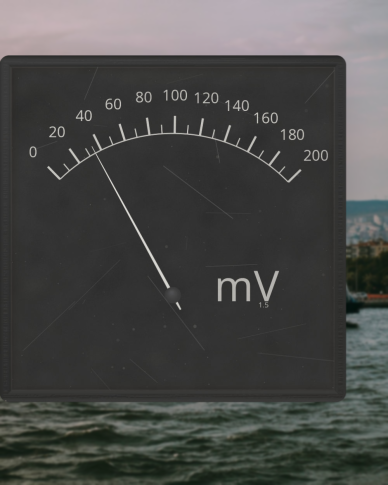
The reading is 35 mV
